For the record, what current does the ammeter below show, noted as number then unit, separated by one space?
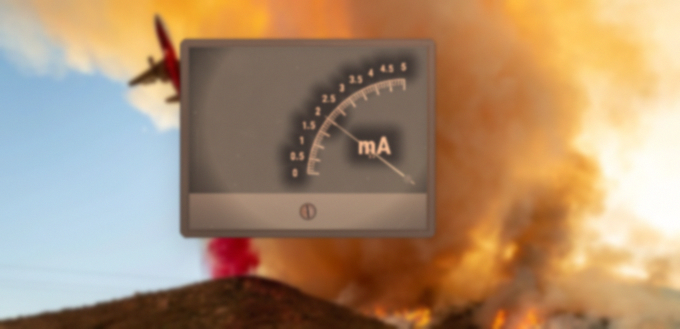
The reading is 2 mA
